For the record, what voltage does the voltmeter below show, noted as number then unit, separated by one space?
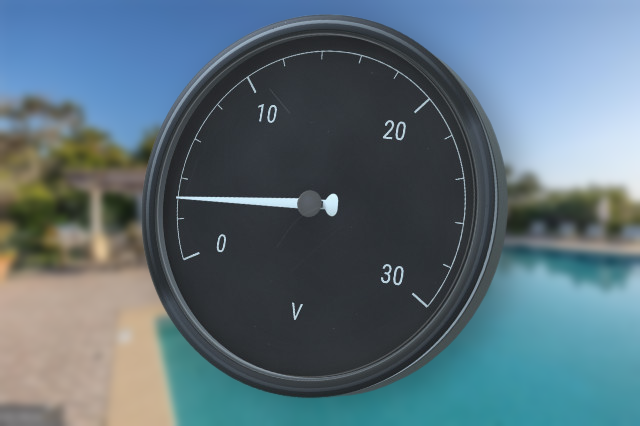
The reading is 3 V
